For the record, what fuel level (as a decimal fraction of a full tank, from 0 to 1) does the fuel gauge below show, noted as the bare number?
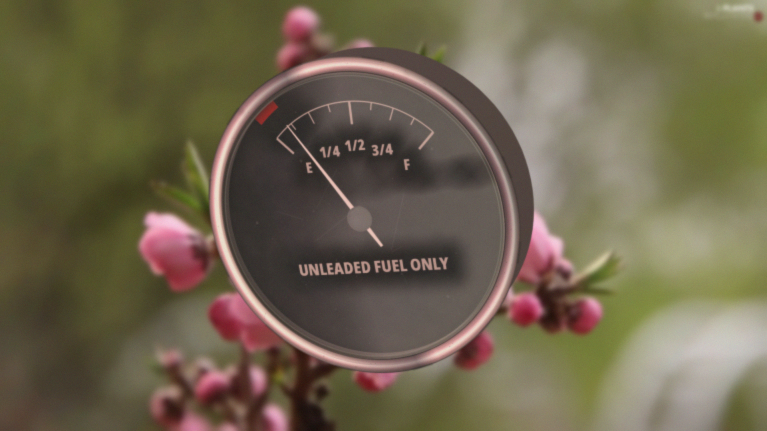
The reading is 0.125
